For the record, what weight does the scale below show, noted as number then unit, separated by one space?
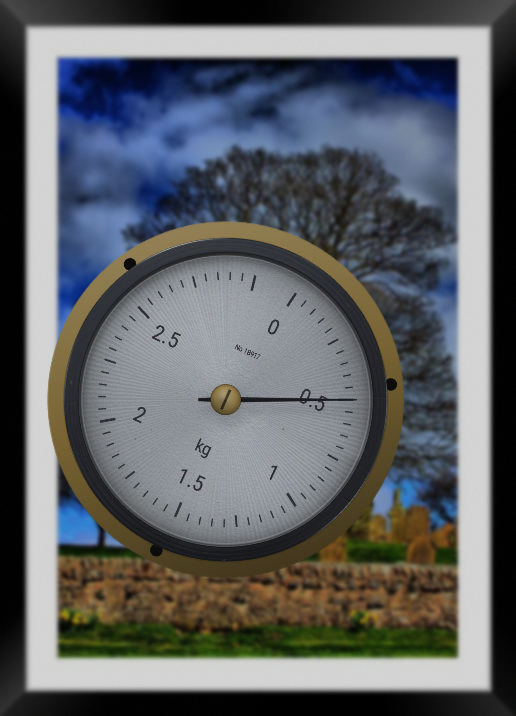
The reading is 0.5 kg
